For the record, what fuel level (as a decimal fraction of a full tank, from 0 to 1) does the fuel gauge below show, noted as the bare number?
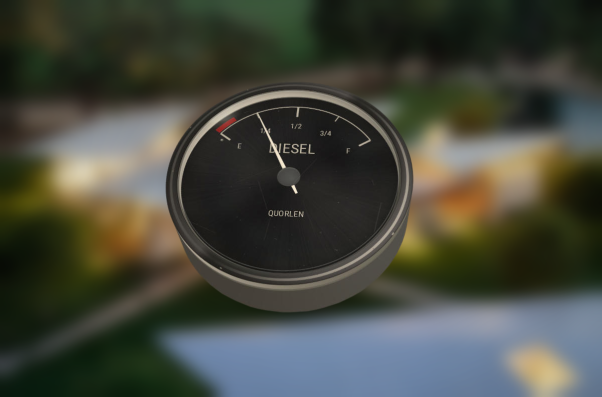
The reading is 0.25
